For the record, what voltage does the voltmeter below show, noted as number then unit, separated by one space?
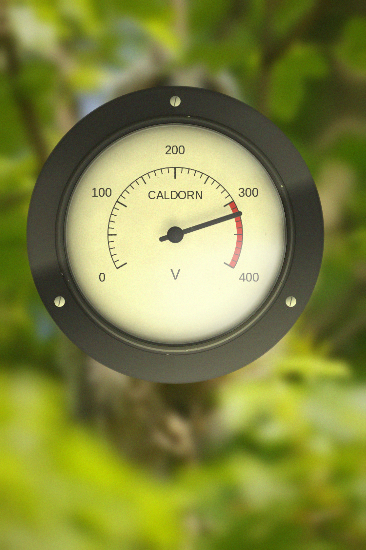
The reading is 320 V
